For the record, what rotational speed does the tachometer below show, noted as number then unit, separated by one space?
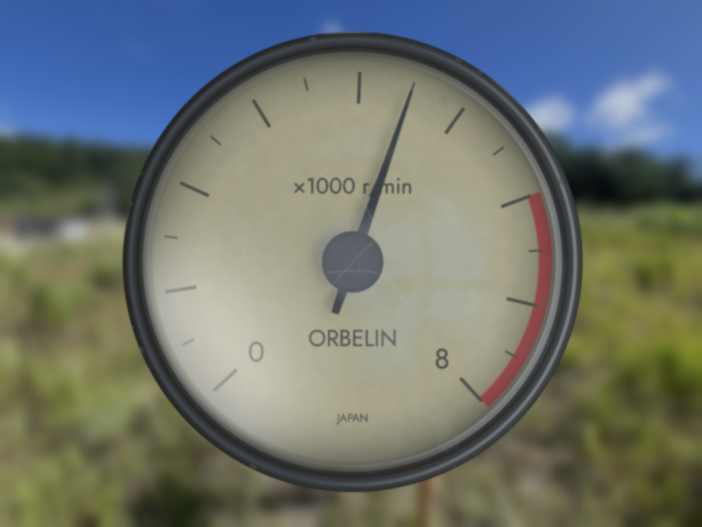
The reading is 4500 rpm
